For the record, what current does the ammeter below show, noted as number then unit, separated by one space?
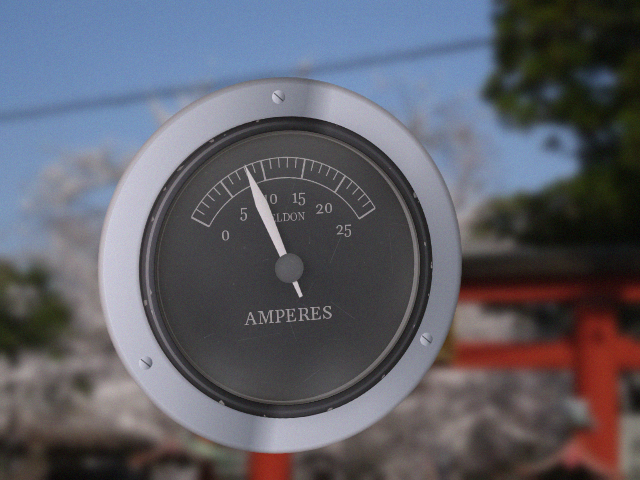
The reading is 8 A
